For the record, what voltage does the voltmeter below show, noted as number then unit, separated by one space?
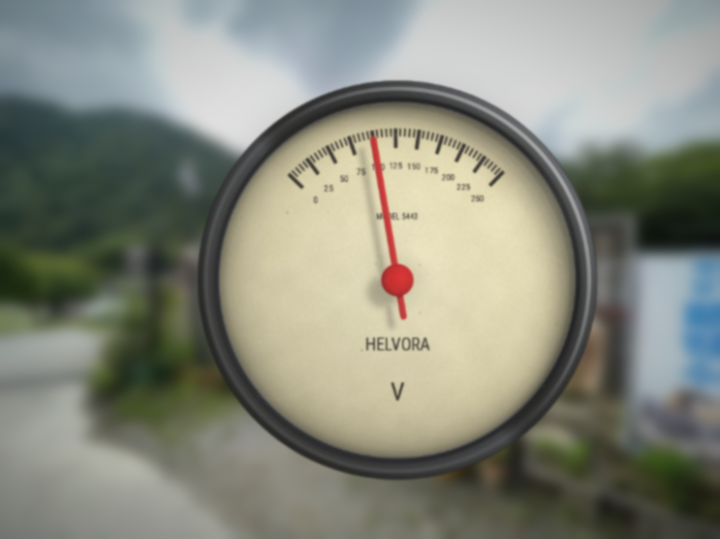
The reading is 100 V
